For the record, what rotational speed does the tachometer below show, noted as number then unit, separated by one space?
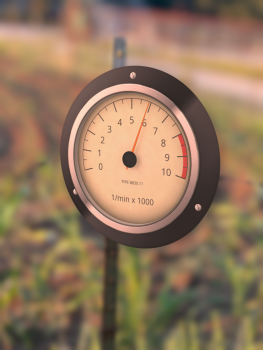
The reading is 6000 rpm
